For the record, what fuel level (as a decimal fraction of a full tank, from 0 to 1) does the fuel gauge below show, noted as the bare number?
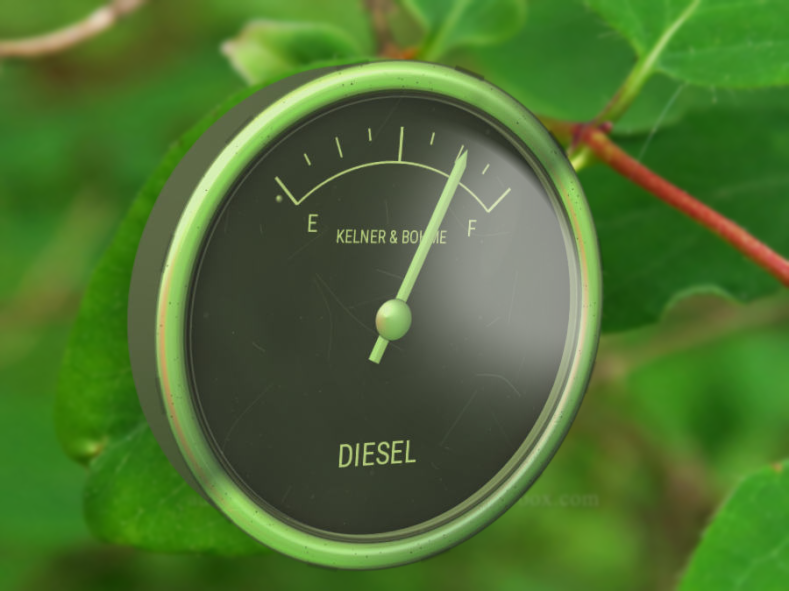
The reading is 0.75
